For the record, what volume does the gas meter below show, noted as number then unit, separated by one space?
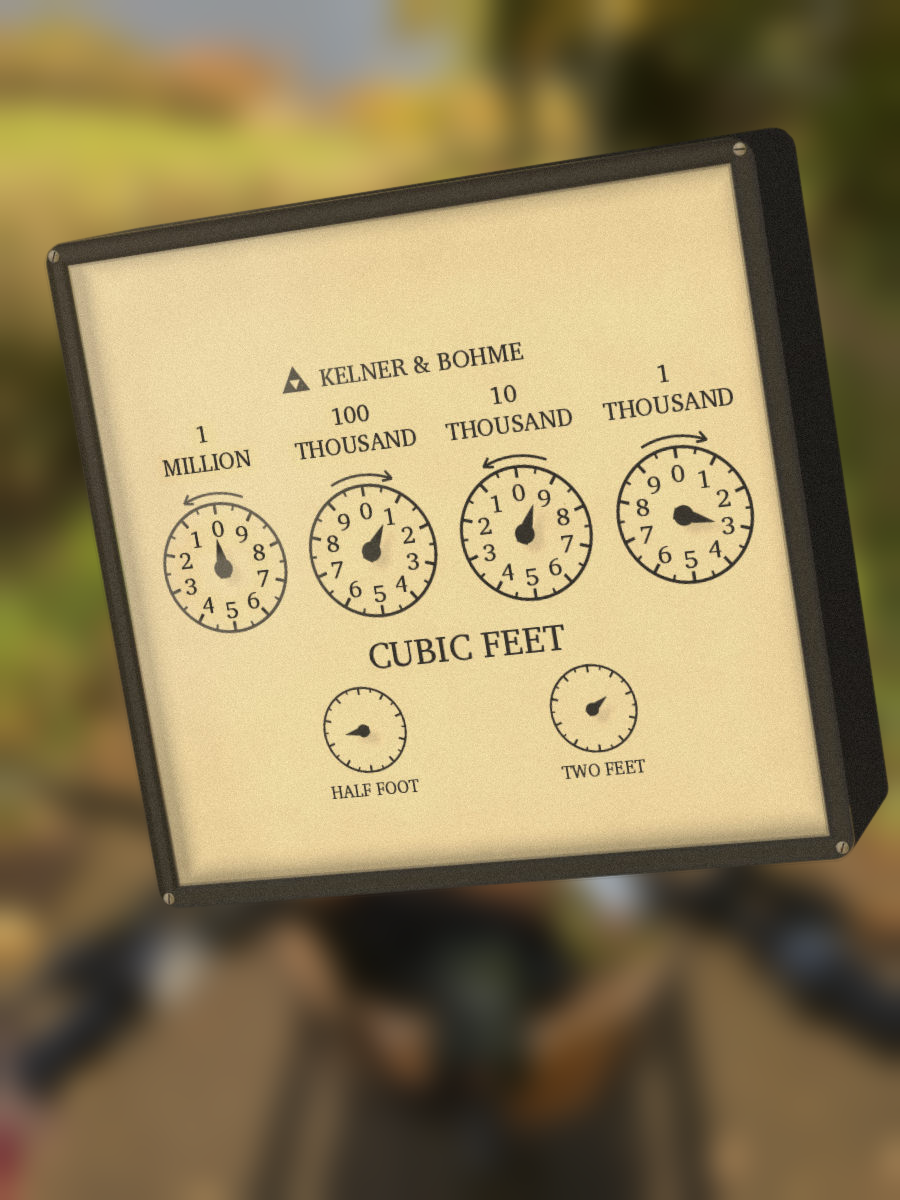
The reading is 9300 ft³
